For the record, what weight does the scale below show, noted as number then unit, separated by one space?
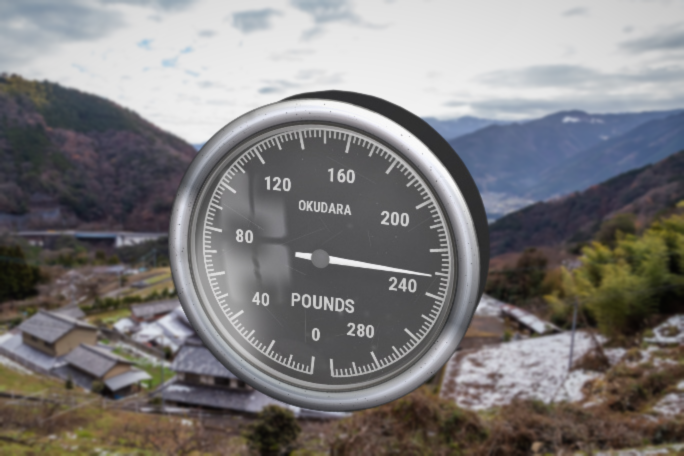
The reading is 230 lb
